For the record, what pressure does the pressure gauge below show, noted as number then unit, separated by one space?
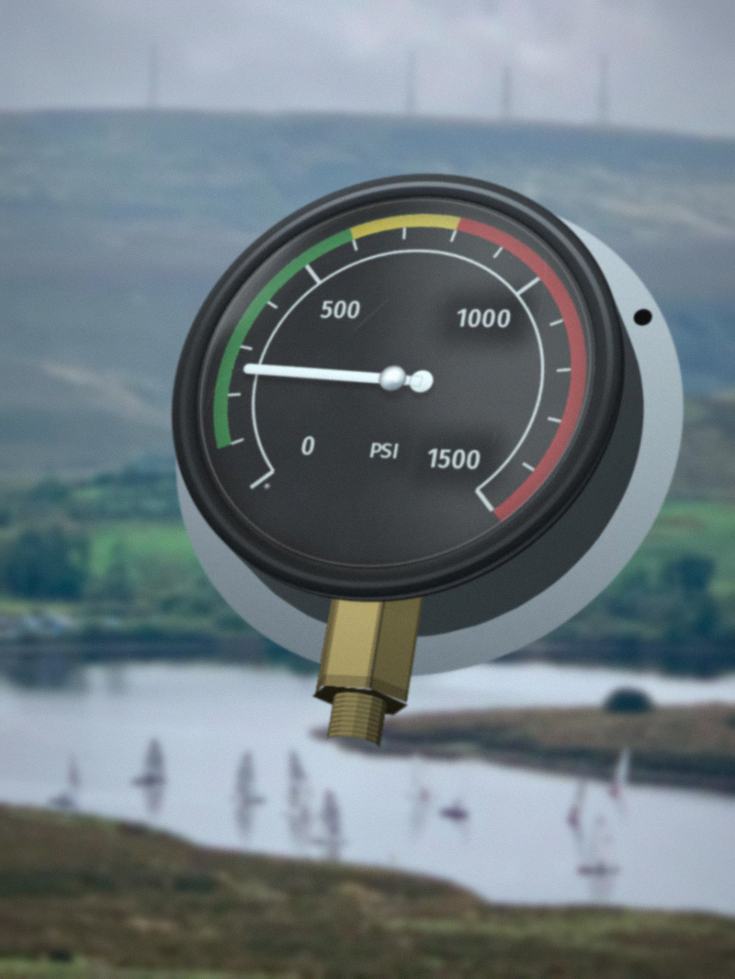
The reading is 250 psi
